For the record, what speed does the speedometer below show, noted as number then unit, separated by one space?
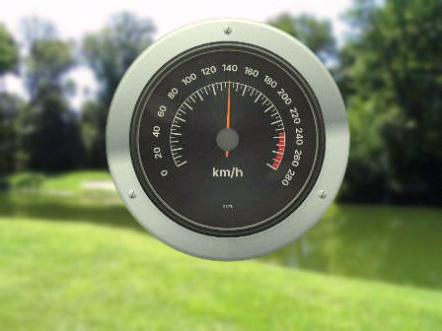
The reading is 140 km/h
